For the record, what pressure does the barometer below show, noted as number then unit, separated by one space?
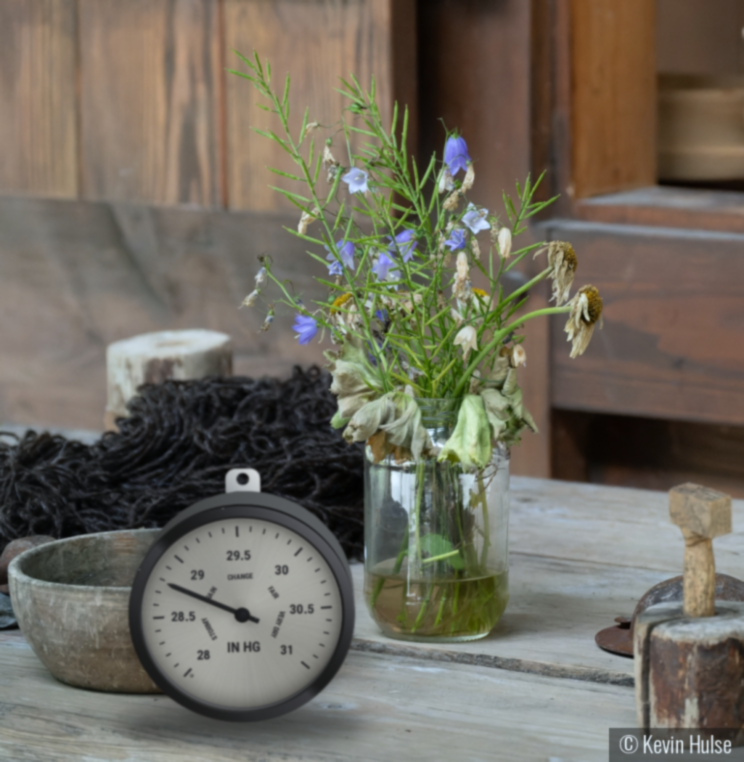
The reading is 28.8 inHg
